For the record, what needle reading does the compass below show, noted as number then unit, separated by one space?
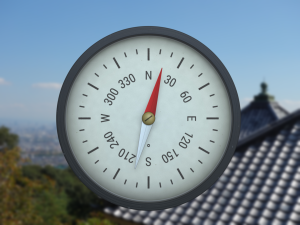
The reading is 15 °
